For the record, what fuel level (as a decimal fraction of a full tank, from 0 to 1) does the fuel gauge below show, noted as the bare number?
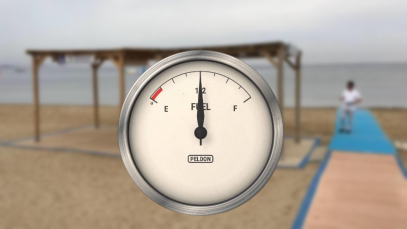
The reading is 0.5
